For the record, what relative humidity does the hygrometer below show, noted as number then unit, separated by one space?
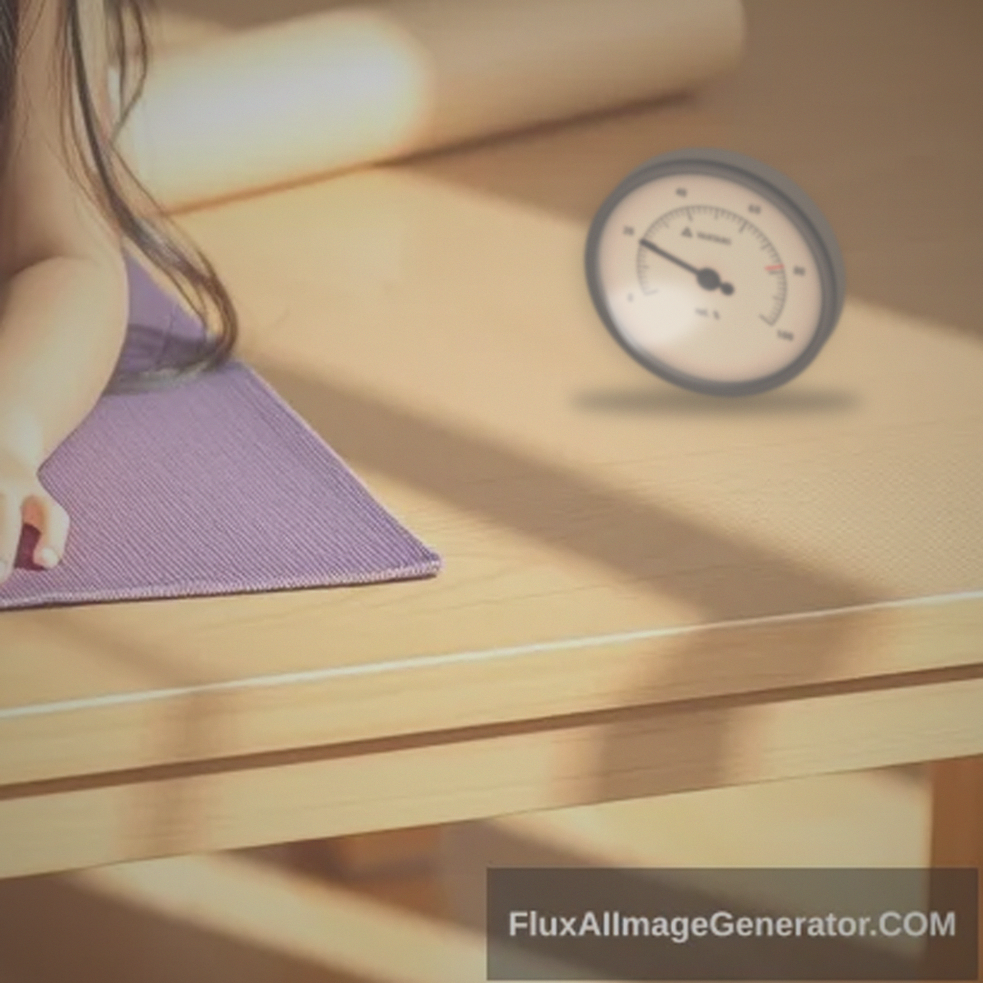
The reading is 20 %
